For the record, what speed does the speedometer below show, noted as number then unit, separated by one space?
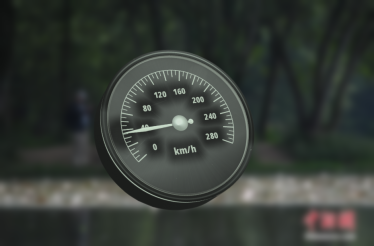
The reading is 35 km/h
